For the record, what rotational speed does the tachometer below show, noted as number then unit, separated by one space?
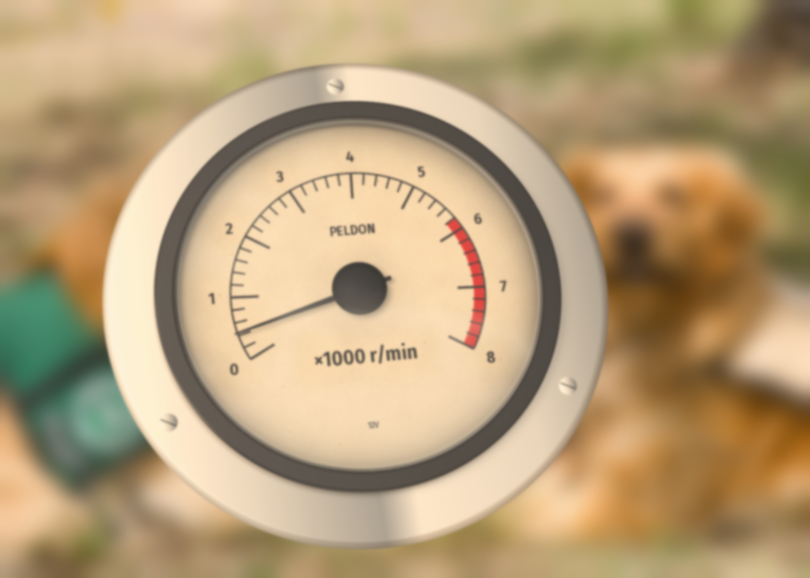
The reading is 400 rpm
